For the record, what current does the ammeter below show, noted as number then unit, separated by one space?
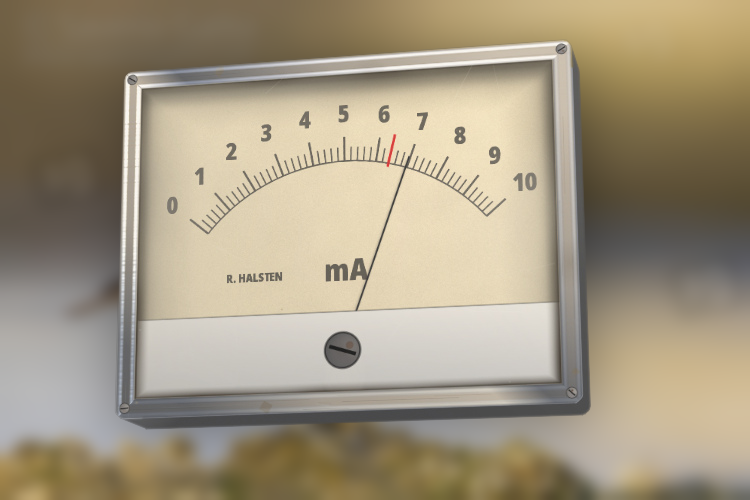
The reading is 7 mA
